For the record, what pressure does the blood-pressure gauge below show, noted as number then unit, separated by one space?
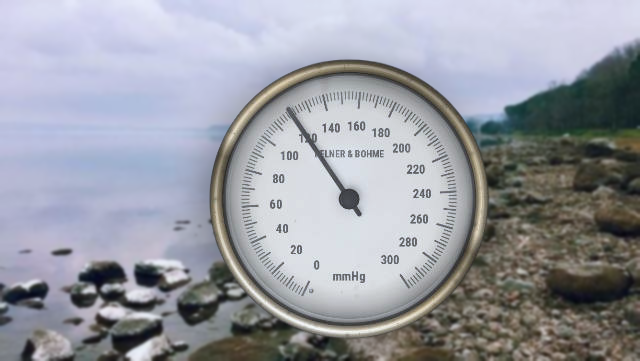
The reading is 120 mmHg
